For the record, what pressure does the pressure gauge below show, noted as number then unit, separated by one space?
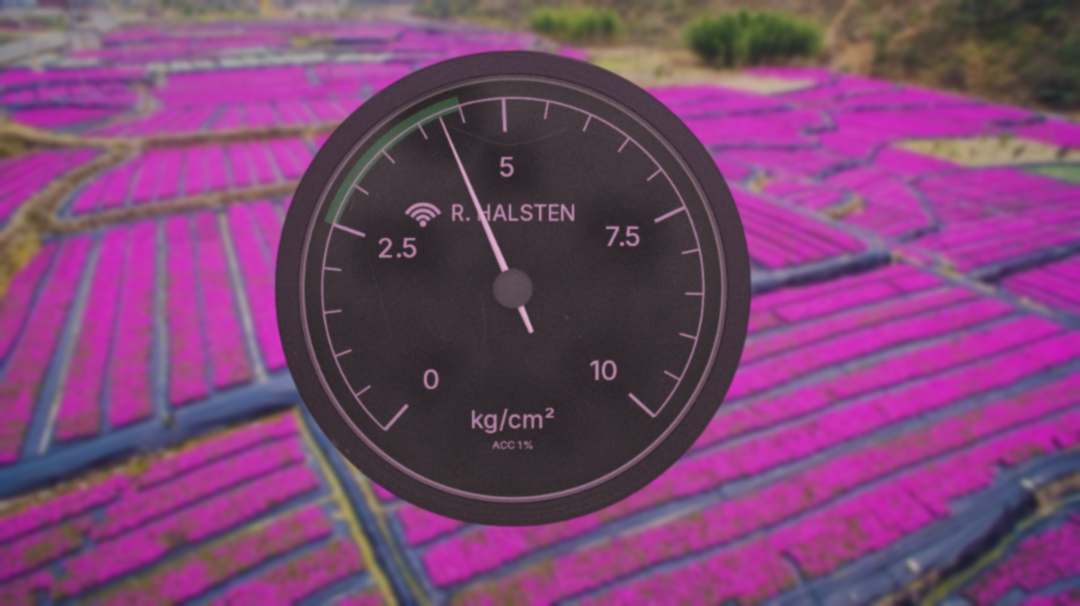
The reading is 4.25 kg/cm²
